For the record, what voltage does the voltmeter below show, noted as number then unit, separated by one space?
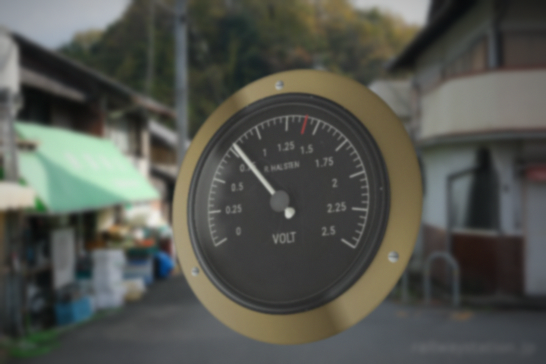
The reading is 0.8 V
